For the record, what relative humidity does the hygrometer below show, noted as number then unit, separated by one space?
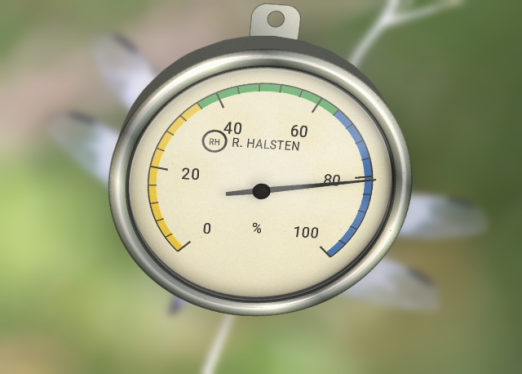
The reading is 80 %
